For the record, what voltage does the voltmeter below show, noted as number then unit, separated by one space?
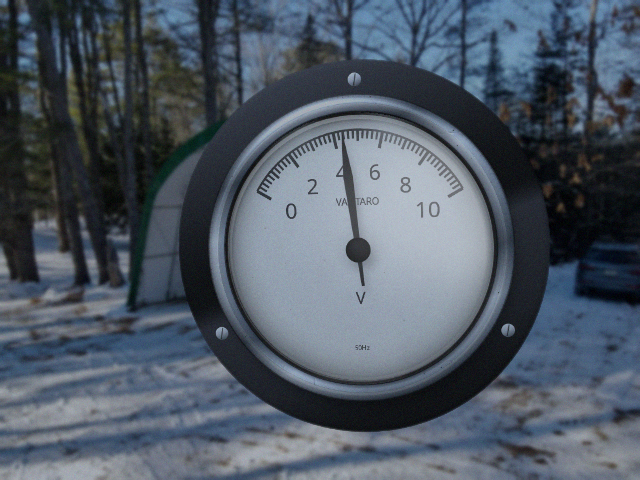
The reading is 4.4 V
